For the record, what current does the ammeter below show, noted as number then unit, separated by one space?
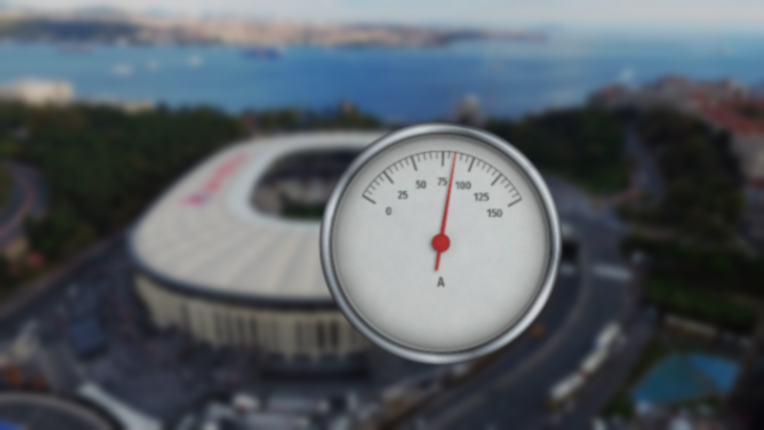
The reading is 85 A
